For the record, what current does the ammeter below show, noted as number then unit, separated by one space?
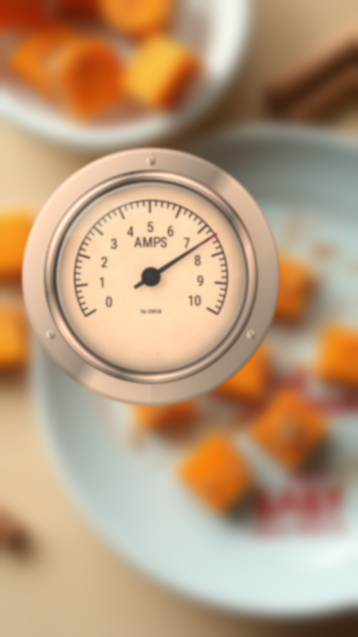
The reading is 7.4 A
